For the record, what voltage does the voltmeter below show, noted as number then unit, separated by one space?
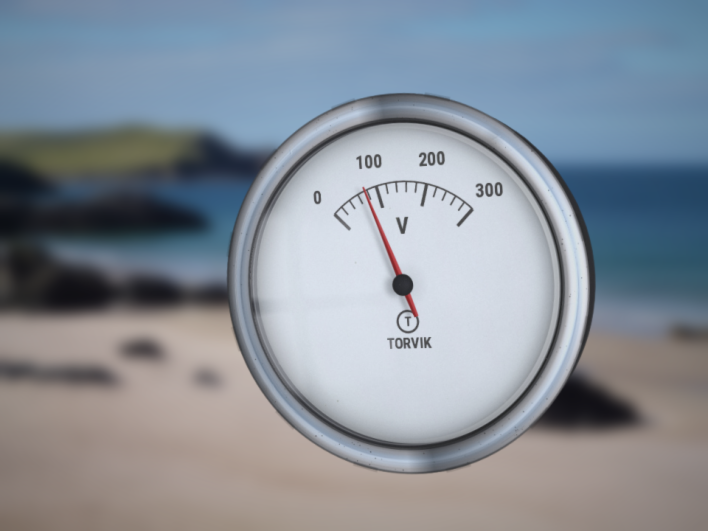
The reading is 80 V
